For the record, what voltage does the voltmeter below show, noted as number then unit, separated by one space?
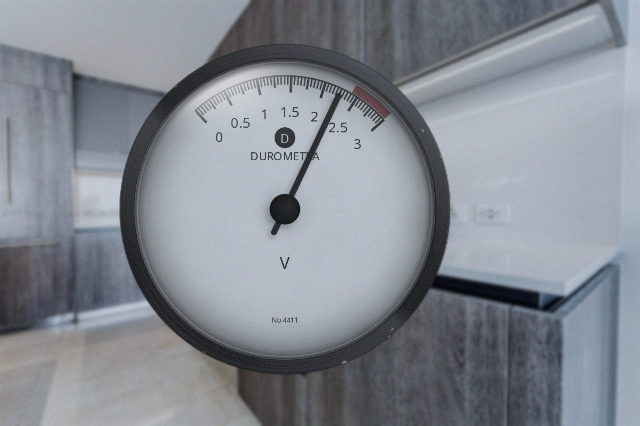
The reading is 2.25 V
